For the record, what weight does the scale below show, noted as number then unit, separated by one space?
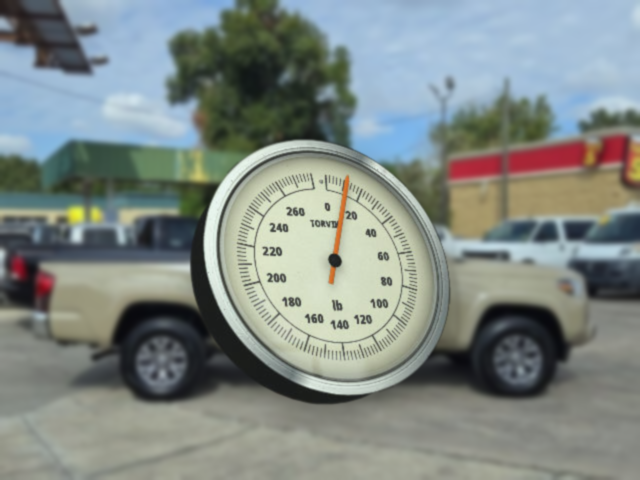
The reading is 10 lb
